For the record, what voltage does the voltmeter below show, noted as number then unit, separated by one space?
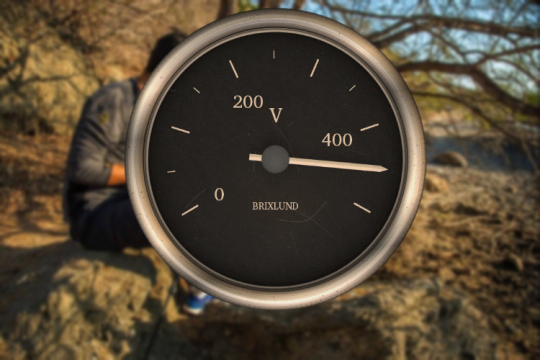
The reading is 450 V
